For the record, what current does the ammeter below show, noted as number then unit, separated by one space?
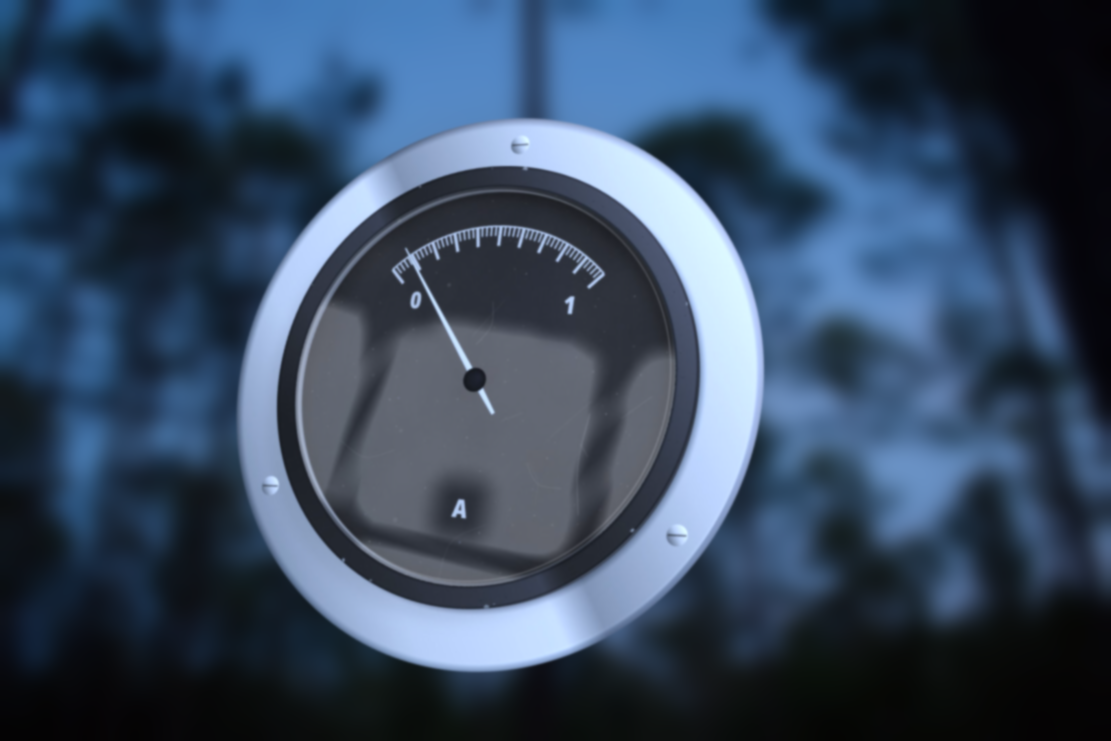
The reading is 0.1 A
